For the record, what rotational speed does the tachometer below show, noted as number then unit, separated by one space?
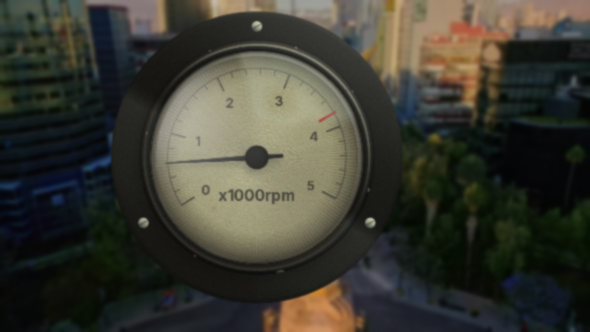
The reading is 600 rpm
